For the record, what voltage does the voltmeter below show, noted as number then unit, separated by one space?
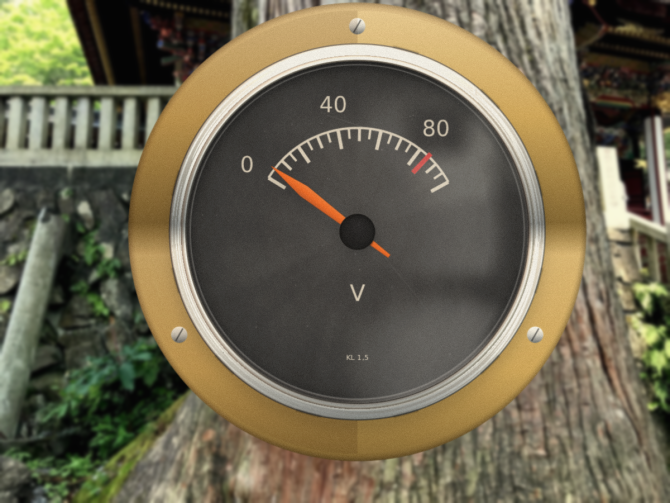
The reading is 5 V
